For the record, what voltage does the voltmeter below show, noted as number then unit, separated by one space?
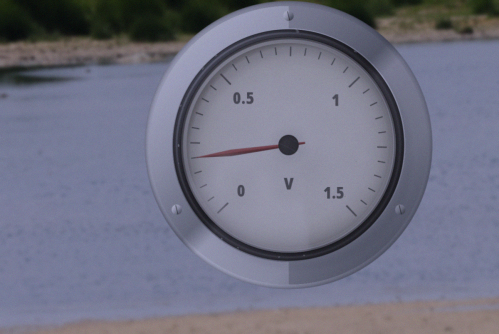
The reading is 0.2 V
